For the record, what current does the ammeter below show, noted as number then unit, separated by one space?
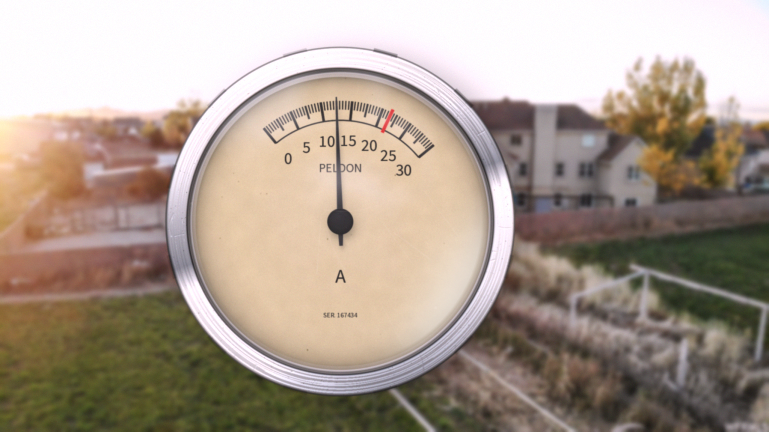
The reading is 12.5 A
